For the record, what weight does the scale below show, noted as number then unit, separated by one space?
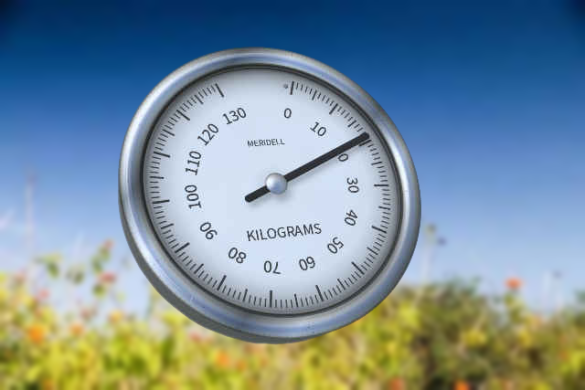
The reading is 19 kg
